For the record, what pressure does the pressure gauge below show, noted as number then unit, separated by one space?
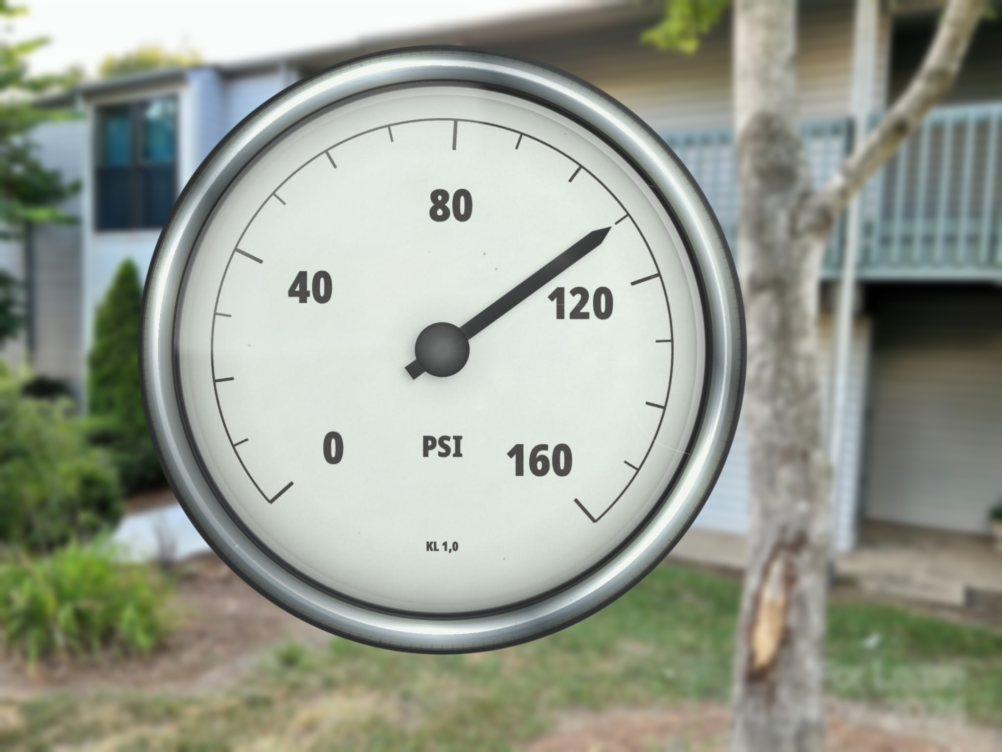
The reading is 110 psi
